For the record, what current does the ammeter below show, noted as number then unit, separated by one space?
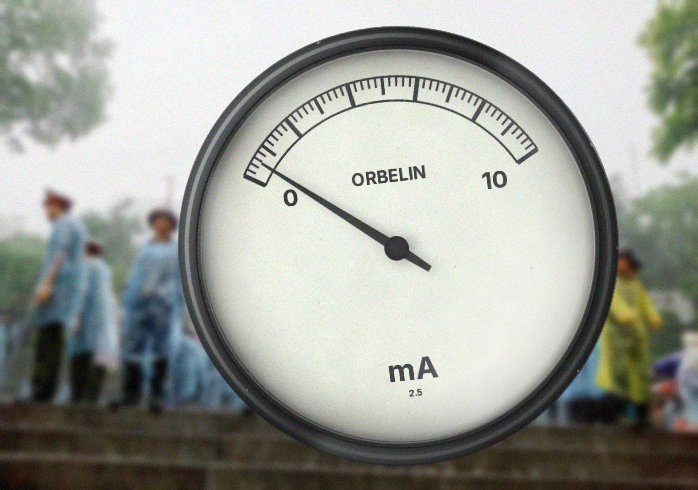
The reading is 0.6 mA
